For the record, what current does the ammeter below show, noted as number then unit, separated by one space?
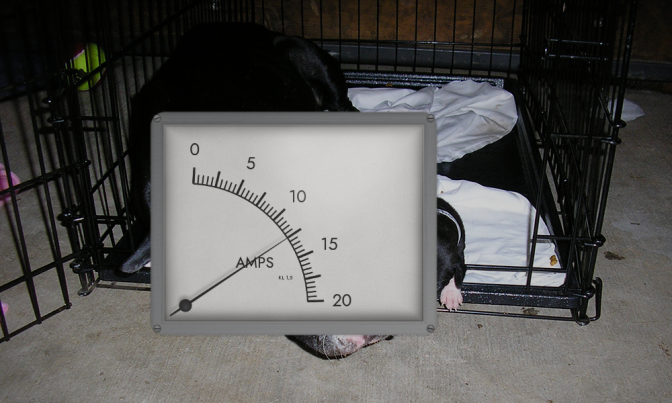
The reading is 12.5 A
